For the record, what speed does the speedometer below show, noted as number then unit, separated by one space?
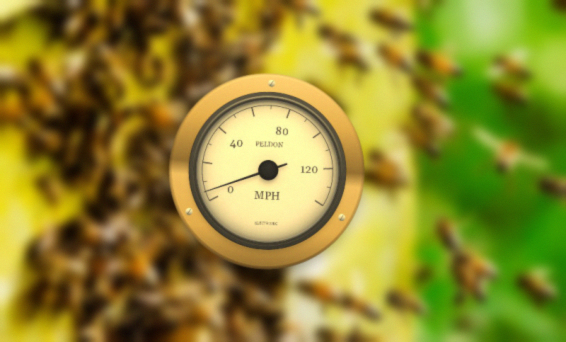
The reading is 5 mph
